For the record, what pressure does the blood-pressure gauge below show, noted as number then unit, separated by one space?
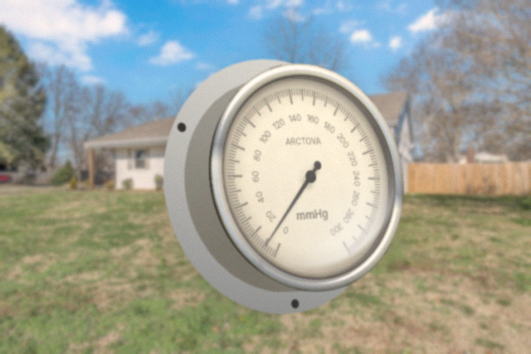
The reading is 10 mmHg
